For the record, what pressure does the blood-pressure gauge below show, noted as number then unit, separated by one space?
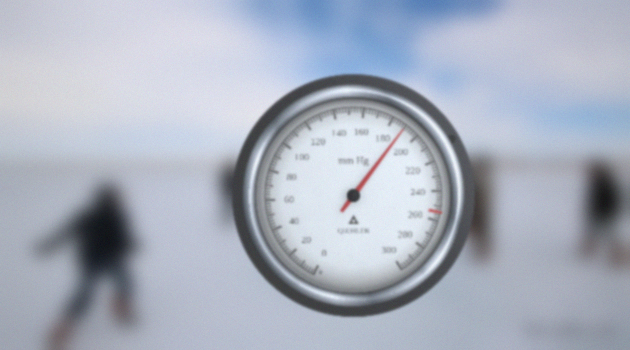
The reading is 190 mmHg
